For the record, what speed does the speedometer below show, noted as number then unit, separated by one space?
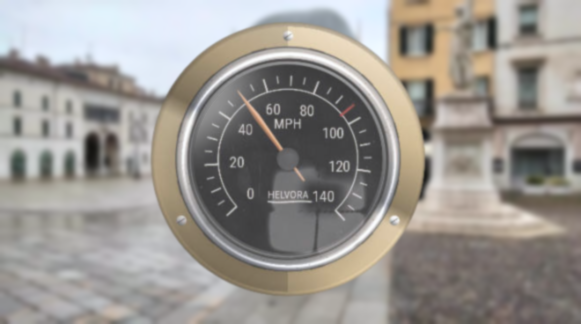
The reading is 50 mph
